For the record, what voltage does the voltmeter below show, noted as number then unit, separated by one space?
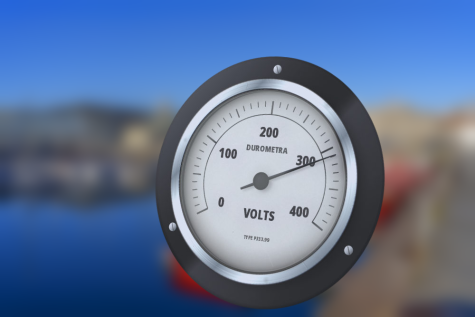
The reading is 310 V
